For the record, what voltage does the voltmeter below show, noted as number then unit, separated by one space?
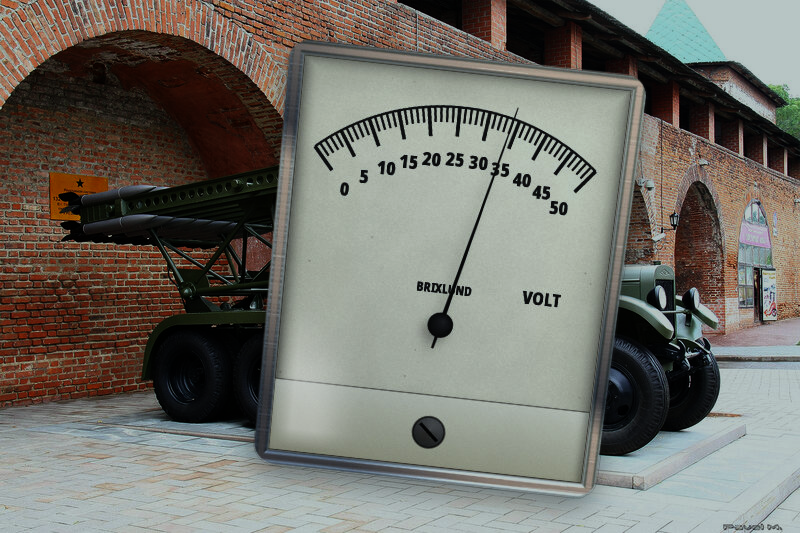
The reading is 34 V
